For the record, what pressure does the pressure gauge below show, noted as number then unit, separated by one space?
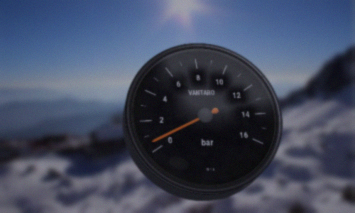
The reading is 0.5 bar
